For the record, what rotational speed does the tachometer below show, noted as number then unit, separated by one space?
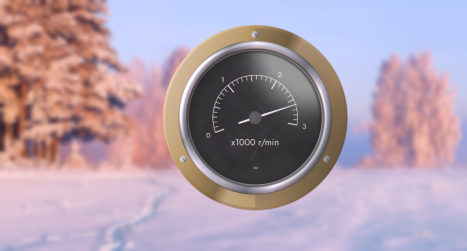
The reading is 2600 rpm
